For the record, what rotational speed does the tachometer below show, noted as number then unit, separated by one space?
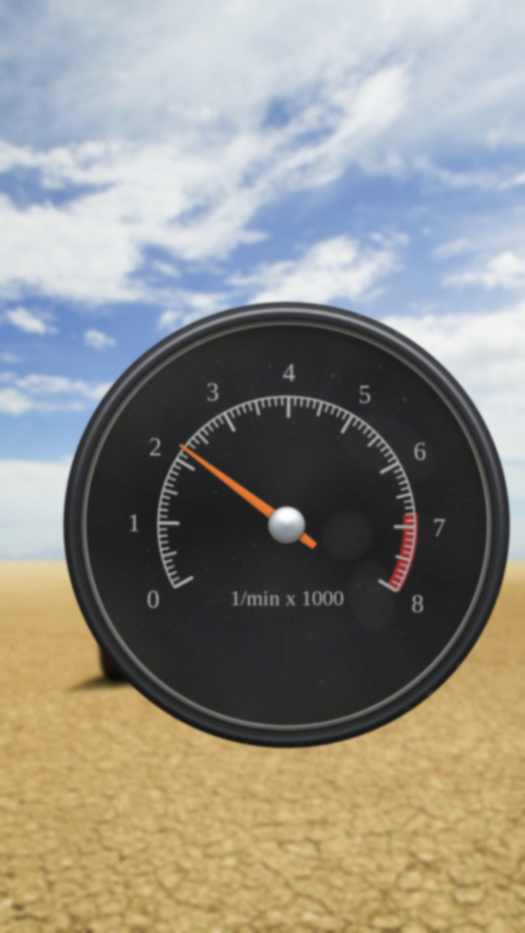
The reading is 2200 rpm
